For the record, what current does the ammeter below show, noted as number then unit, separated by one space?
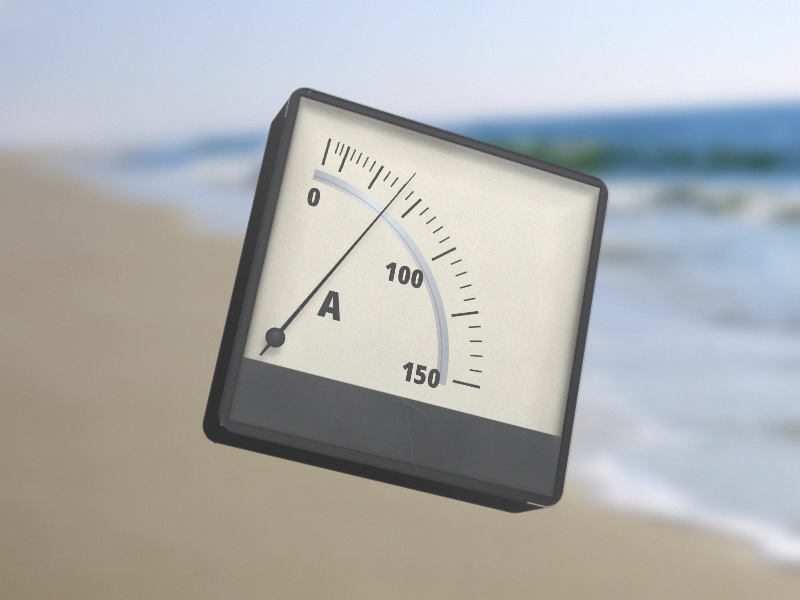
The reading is 65 A
